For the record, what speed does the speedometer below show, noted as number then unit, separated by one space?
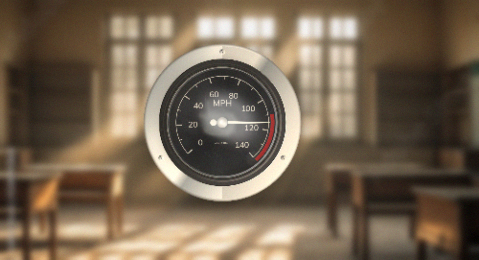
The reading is 115 mph
